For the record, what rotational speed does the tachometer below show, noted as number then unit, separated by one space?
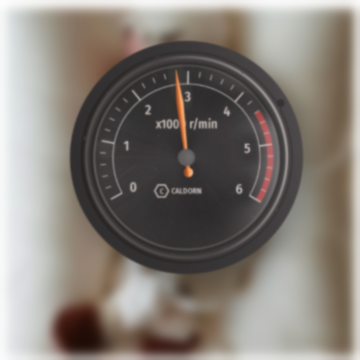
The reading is 2800 rpm
